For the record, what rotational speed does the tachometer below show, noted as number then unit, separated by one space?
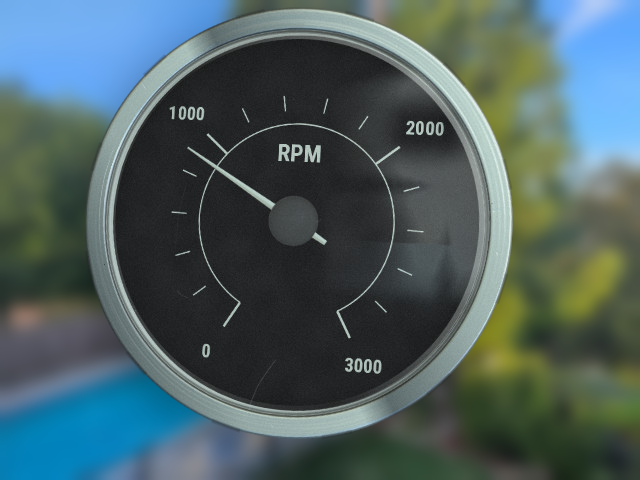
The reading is 900 rpm
